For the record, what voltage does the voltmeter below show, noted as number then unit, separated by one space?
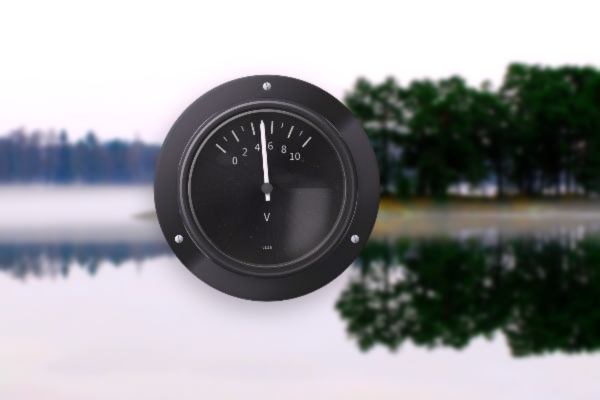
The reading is 5 V
